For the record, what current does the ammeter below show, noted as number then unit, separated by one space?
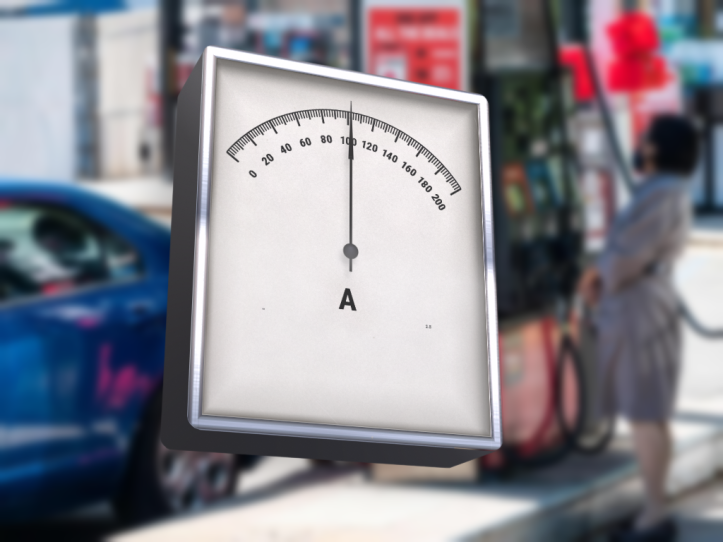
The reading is 100 A
